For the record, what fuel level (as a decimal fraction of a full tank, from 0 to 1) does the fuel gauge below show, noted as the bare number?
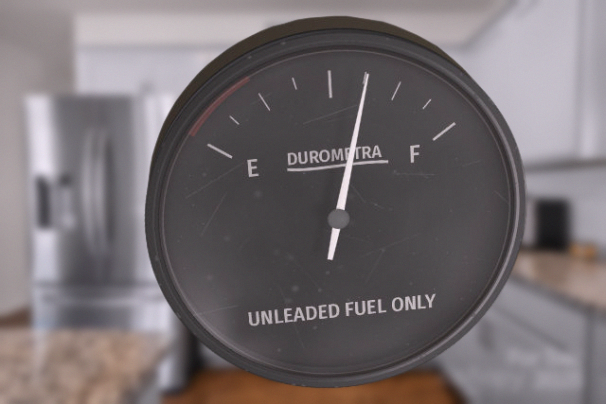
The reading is 0.625
